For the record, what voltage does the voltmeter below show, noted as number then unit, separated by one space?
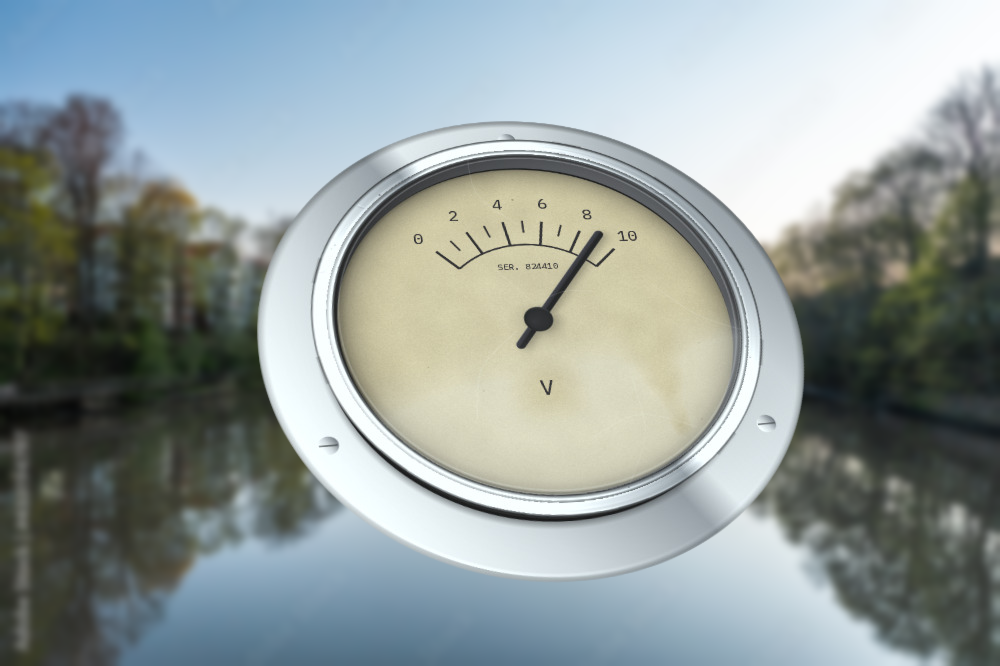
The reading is 9 V
